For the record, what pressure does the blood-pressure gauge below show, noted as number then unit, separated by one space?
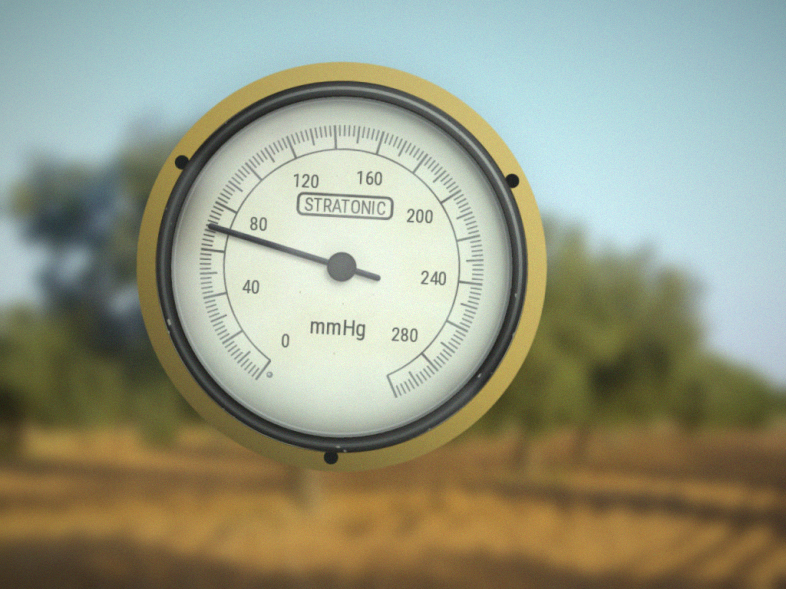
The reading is 70 mmHg
